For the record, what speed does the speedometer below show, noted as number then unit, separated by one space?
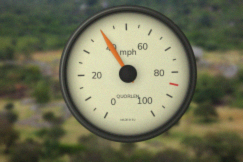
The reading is 40 mph
